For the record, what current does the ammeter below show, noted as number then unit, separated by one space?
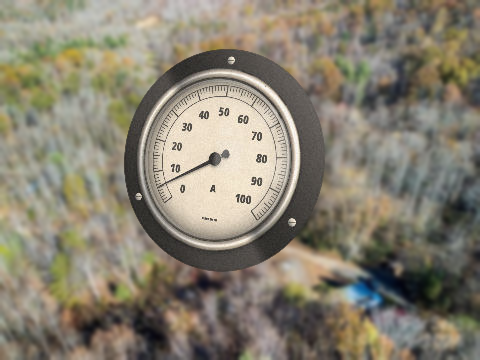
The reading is 5 A
